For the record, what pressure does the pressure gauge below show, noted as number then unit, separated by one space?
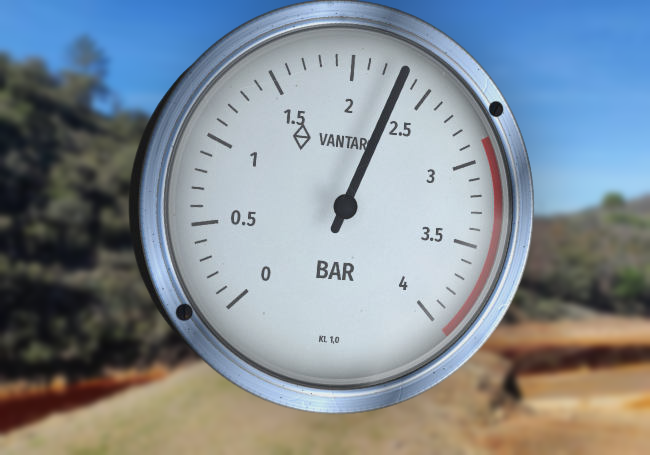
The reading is 2.3 bar
